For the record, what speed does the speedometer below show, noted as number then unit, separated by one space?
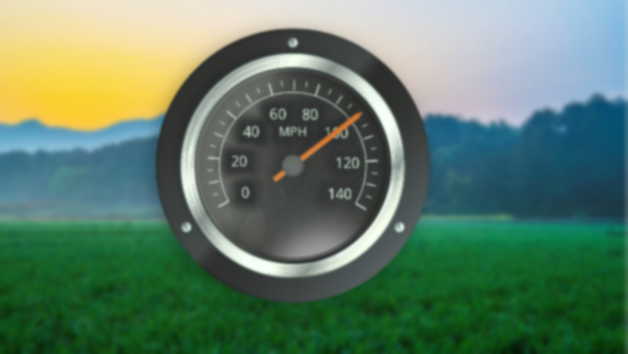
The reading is 100 mph
